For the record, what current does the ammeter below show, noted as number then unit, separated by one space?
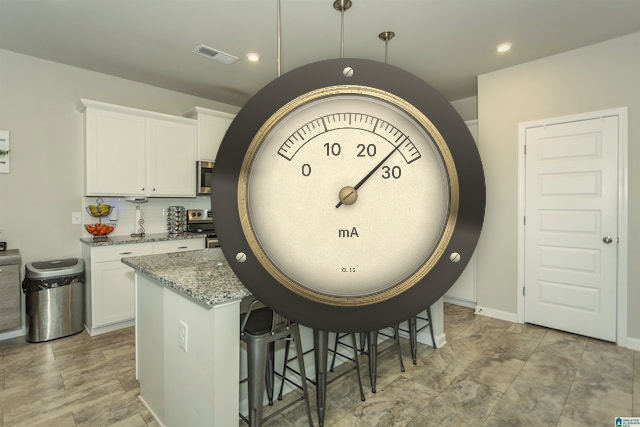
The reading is 26 mA
